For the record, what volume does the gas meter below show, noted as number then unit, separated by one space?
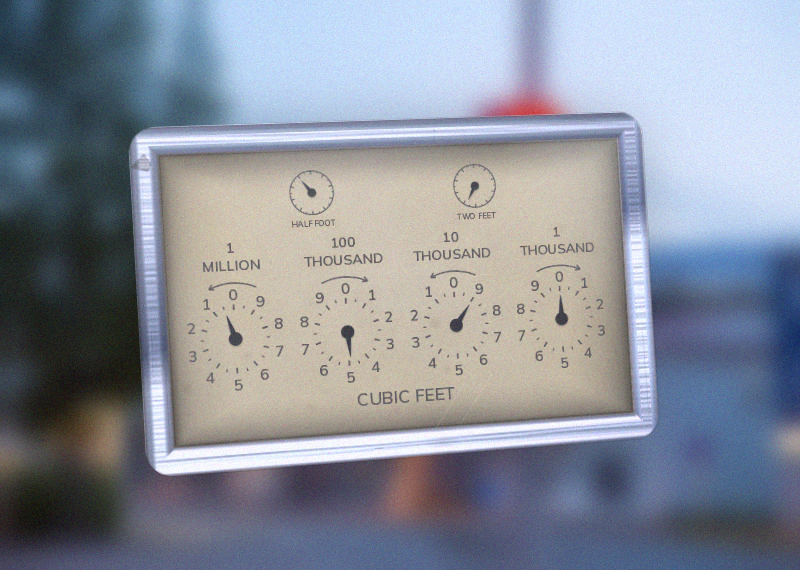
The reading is 49000 ft³
